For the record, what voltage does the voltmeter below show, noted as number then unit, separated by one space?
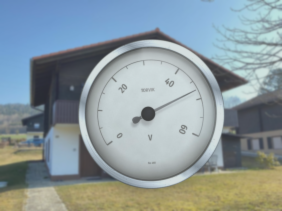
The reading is 47.5 V
